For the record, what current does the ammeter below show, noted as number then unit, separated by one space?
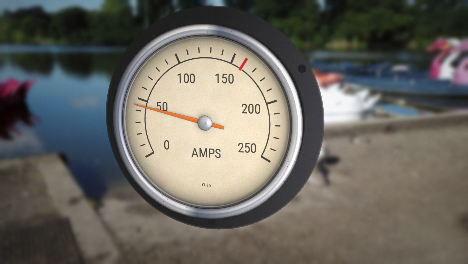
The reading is 45 A
